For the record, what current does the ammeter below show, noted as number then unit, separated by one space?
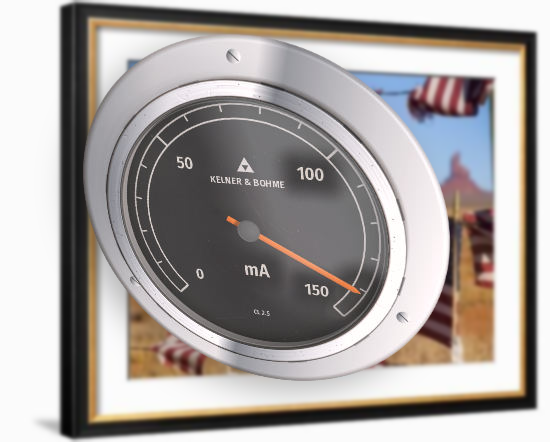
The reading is 140 mA
